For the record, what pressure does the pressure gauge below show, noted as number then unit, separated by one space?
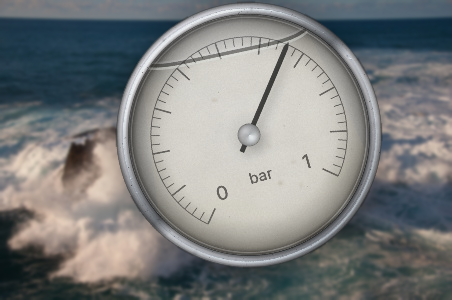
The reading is 0.66 bar
